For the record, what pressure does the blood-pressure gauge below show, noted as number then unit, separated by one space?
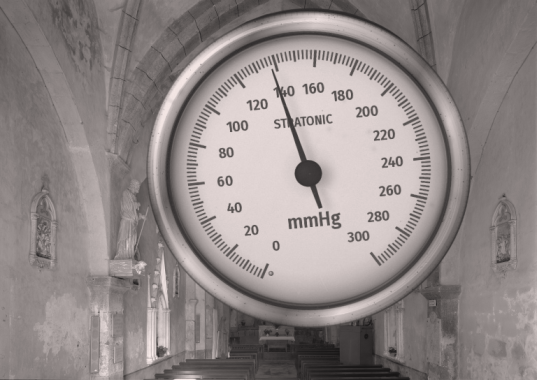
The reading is 138 mmHg
